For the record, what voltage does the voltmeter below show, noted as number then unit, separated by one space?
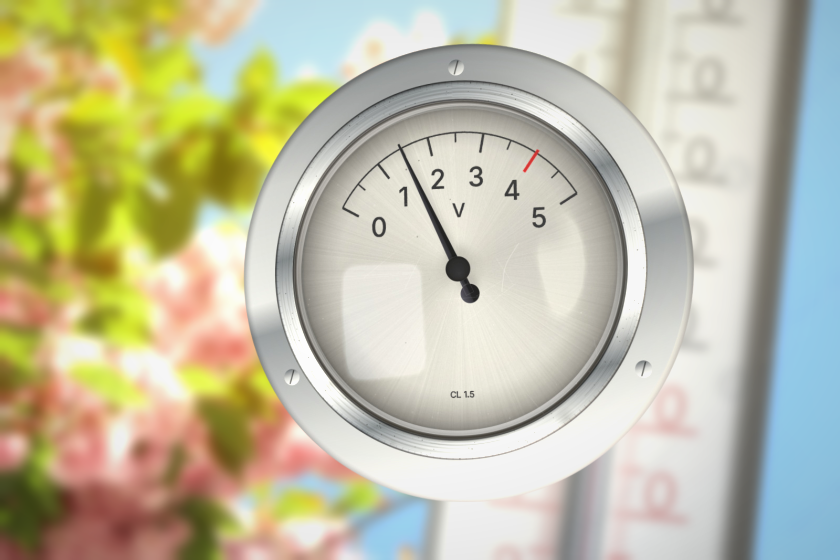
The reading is 1.5 V
